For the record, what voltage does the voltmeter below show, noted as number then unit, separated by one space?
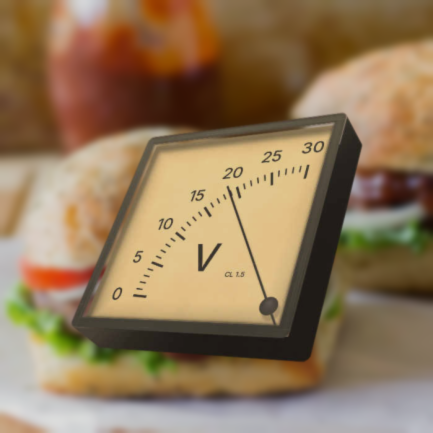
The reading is 19 V
